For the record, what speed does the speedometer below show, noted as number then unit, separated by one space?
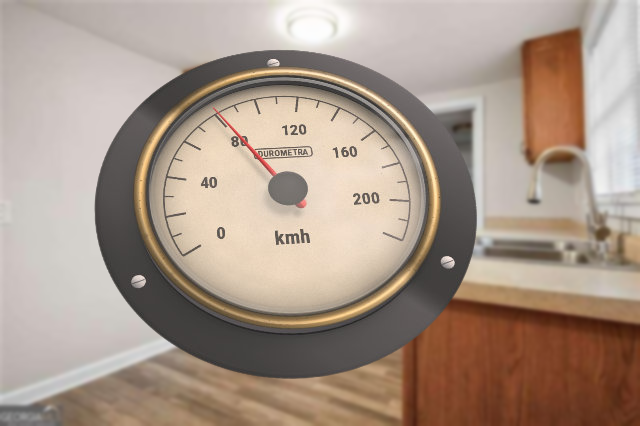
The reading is 80 km/h
